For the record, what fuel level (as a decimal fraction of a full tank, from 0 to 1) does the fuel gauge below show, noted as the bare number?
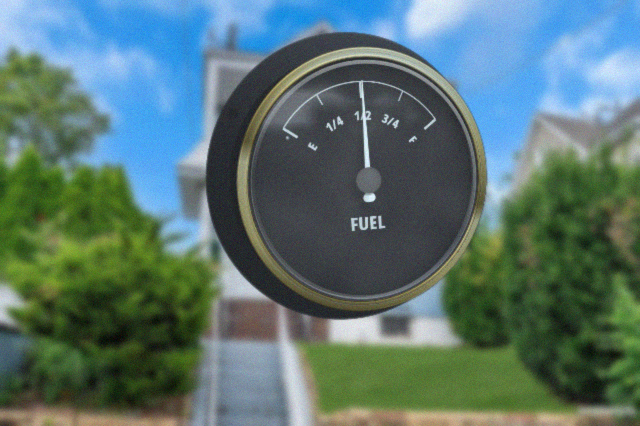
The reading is 0.5
